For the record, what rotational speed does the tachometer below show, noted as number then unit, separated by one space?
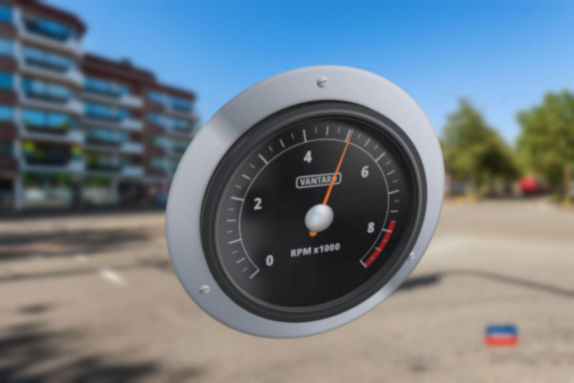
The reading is 5000 rpm
